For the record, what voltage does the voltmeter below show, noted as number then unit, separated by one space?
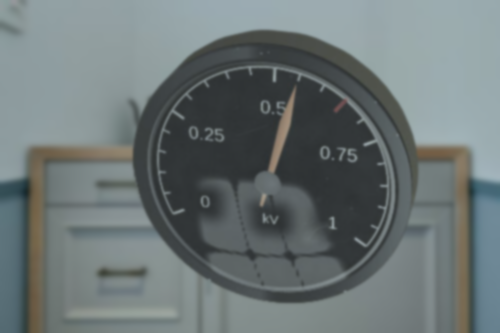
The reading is 0.55 kV
